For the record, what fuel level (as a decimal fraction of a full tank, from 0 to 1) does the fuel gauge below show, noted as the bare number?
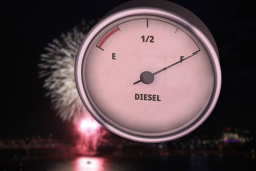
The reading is 1
